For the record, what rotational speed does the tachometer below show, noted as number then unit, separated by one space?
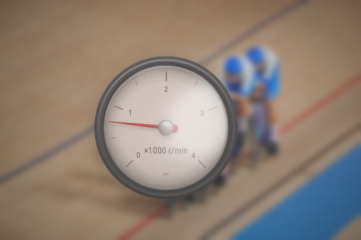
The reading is 750 rpm
